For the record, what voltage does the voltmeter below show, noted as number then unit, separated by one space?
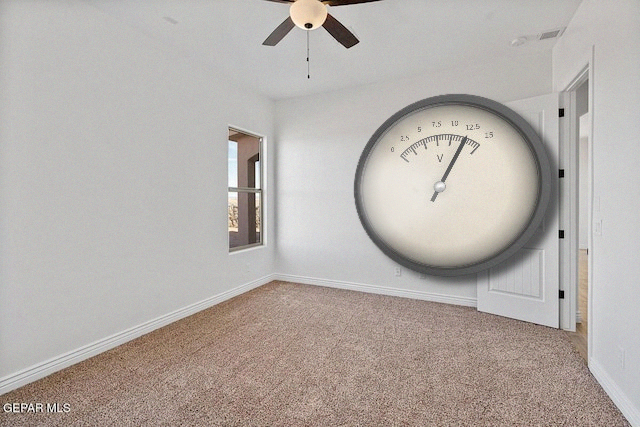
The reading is 12.5 V
